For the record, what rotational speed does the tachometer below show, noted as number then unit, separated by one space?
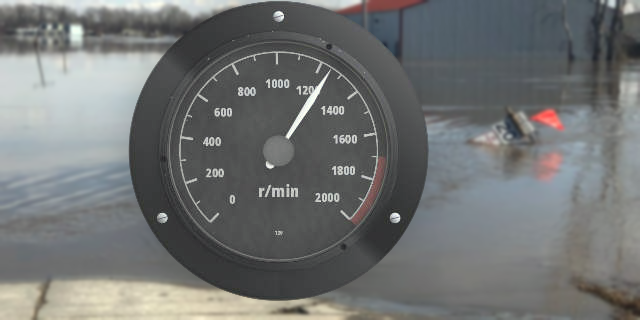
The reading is 1250 rpm
